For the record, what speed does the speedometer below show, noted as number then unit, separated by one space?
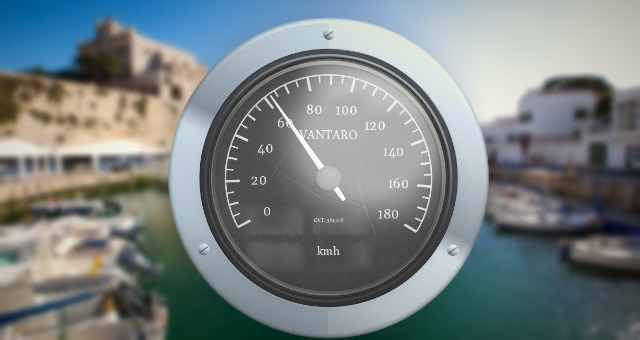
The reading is 62.5 km/h
